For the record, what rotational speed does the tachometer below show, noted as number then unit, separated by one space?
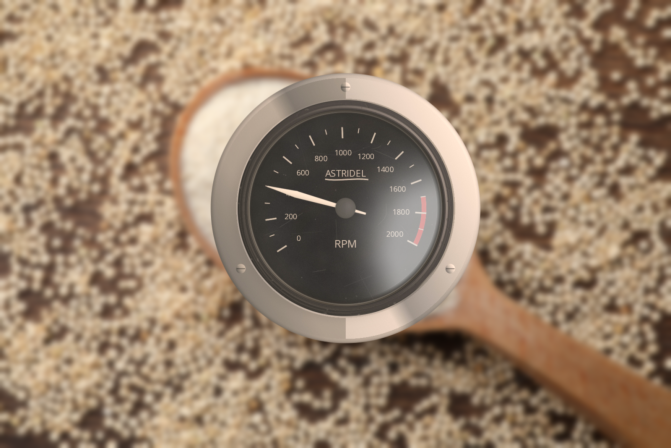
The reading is 400 rpm
